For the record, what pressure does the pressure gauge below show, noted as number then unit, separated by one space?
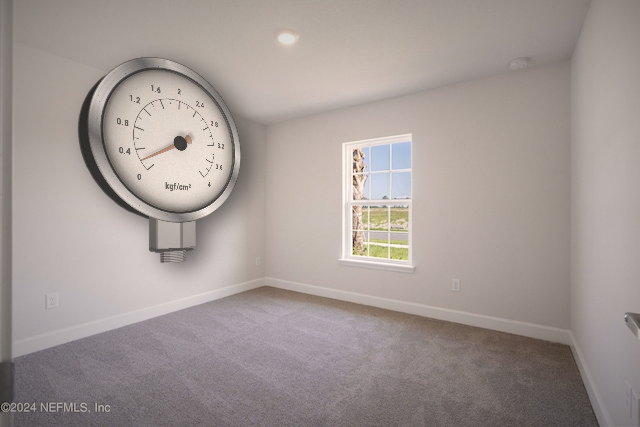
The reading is 0.2 kg/cm²
